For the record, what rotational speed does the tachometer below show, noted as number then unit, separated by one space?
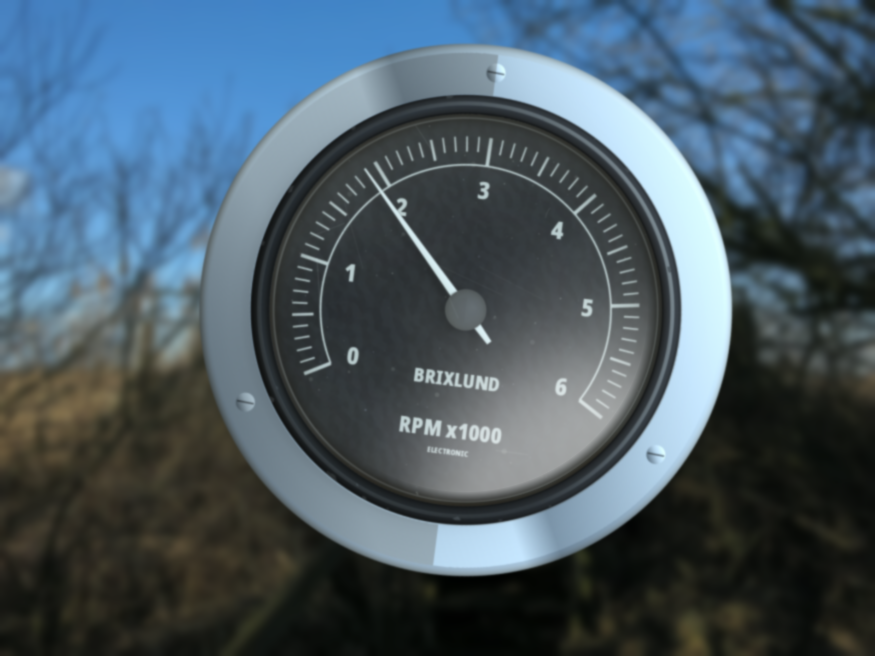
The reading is 1900 rpm
